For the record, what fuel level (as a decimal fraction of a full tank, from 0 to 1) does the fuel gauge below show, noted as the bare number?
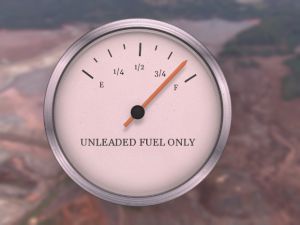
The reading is 0.875
